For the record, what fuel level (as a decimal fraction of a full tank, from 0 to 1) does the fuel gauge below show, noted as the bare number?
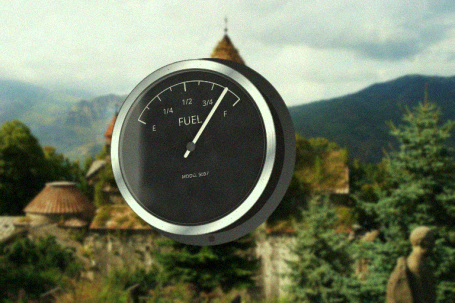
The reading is 0.875
